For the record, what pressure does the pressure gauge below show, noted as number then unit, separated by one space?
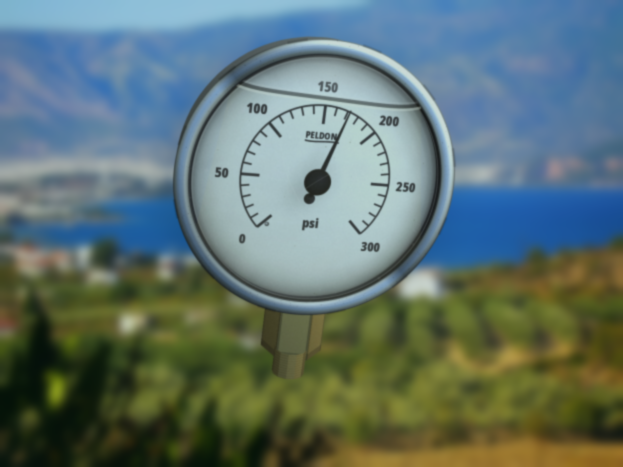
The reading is 170 psi
